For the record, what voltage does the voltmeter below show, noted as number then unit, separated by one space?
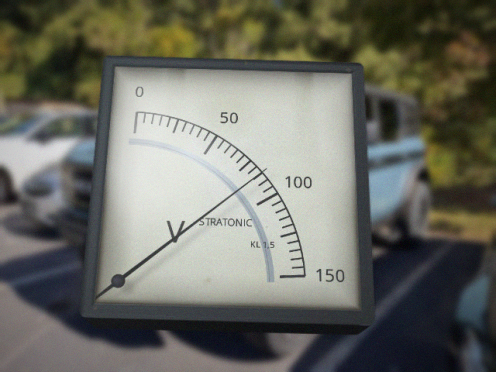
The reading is 85 V
